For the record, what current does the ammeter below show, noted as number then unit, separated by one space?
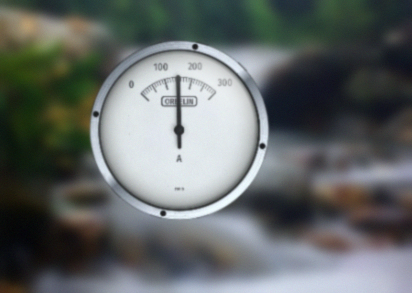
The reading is 150 A
